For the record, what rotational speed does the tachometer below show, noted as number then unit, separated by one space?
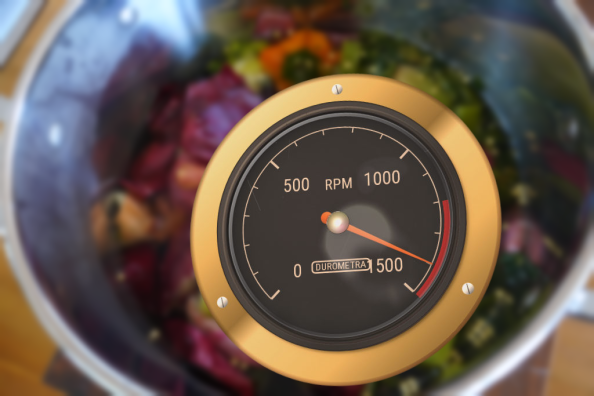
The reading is 1400 rpm
